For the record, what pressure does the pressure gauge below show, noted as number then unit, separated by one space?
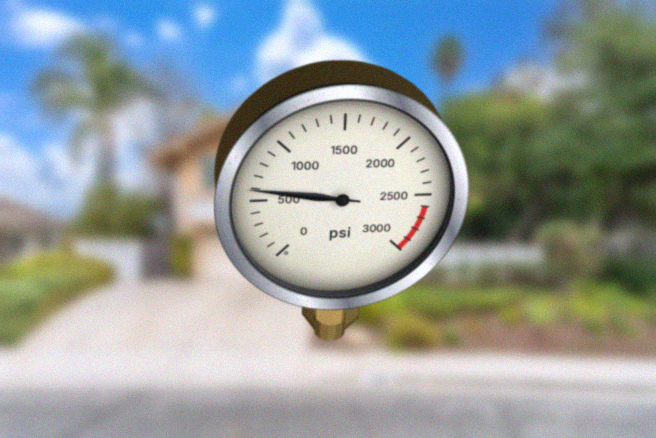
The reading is 600 psi
